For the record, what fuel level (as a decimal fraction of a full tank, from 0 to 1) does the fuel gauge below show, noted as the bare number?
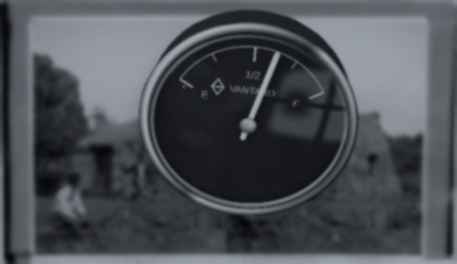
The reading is 0.625
